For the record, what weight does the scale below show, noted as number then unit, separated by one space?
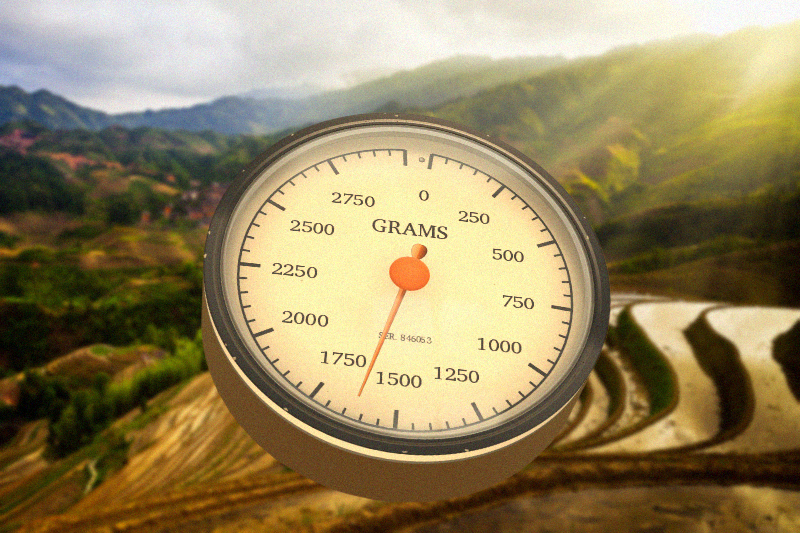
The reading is 1625 g
